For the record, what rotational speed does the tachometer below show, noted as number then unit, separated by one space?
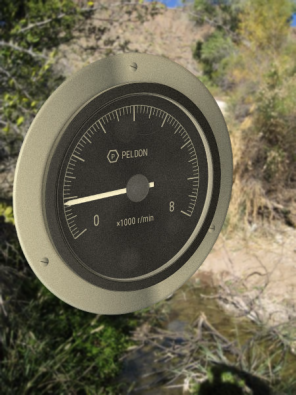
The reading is 900 rpm
